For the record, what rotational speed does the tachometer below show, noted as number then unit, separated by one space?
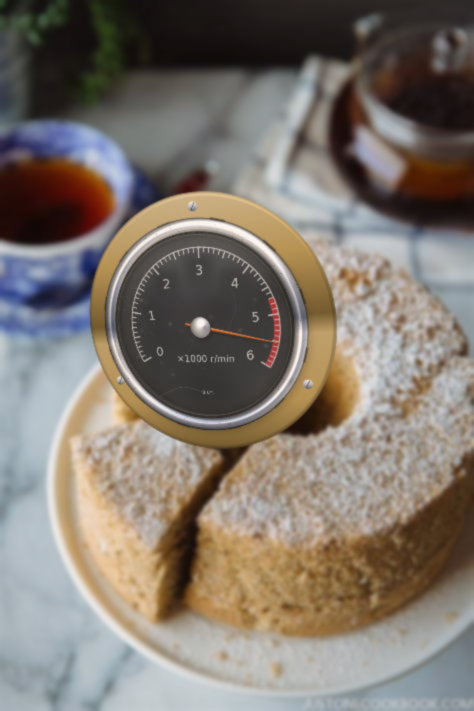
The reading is 5500 rpm
